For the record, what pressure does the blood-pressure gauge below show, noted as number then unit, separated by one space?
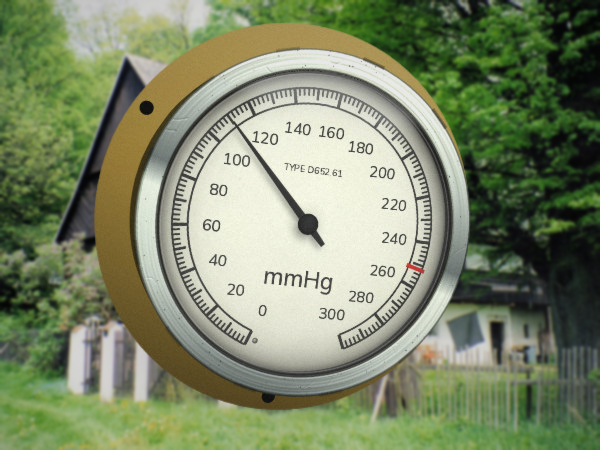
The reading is 110 mmHg
